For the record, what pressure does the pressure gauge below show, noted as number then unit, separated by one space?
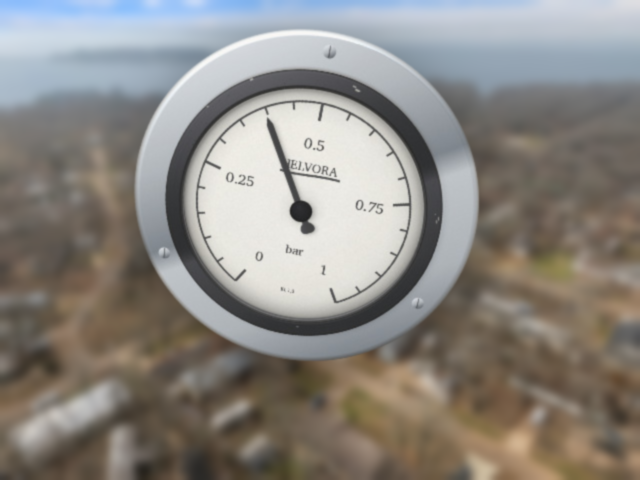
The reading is 0.4 bar
